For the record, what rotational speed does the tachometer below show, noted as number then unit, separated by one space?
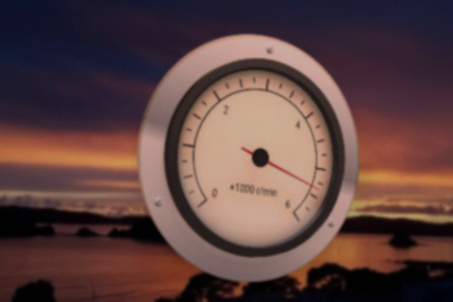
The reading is 5375 rpm
